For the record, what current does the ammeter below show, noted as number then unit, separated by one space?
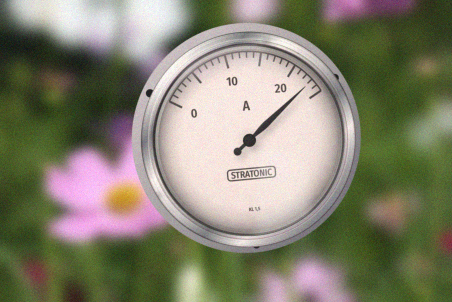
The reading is 23 A
